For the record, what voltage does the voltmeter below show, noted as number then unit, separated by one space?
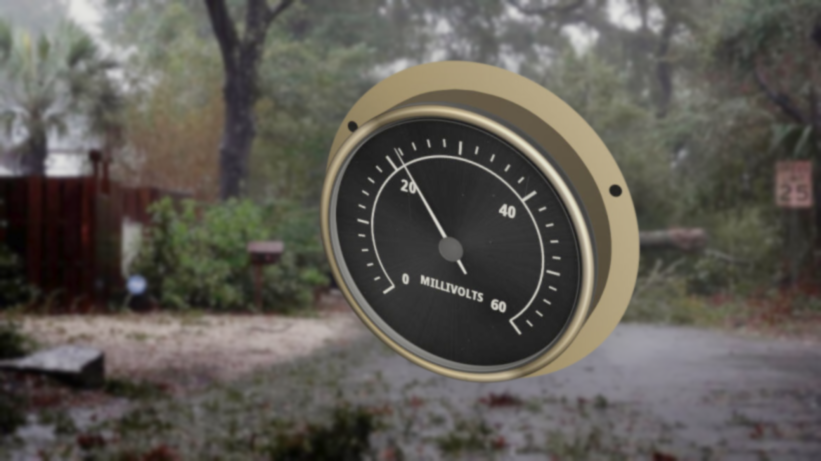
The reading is 22 mV
